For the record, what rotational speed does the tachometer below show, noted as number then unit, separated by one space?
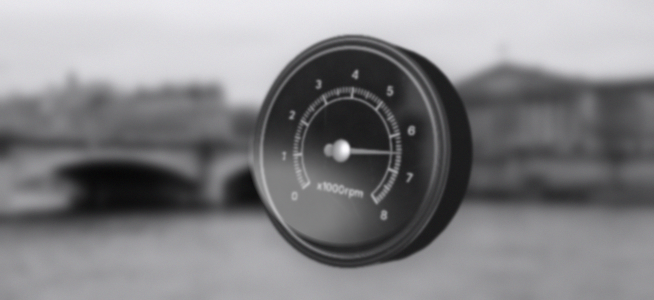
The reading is 6500 rpm
